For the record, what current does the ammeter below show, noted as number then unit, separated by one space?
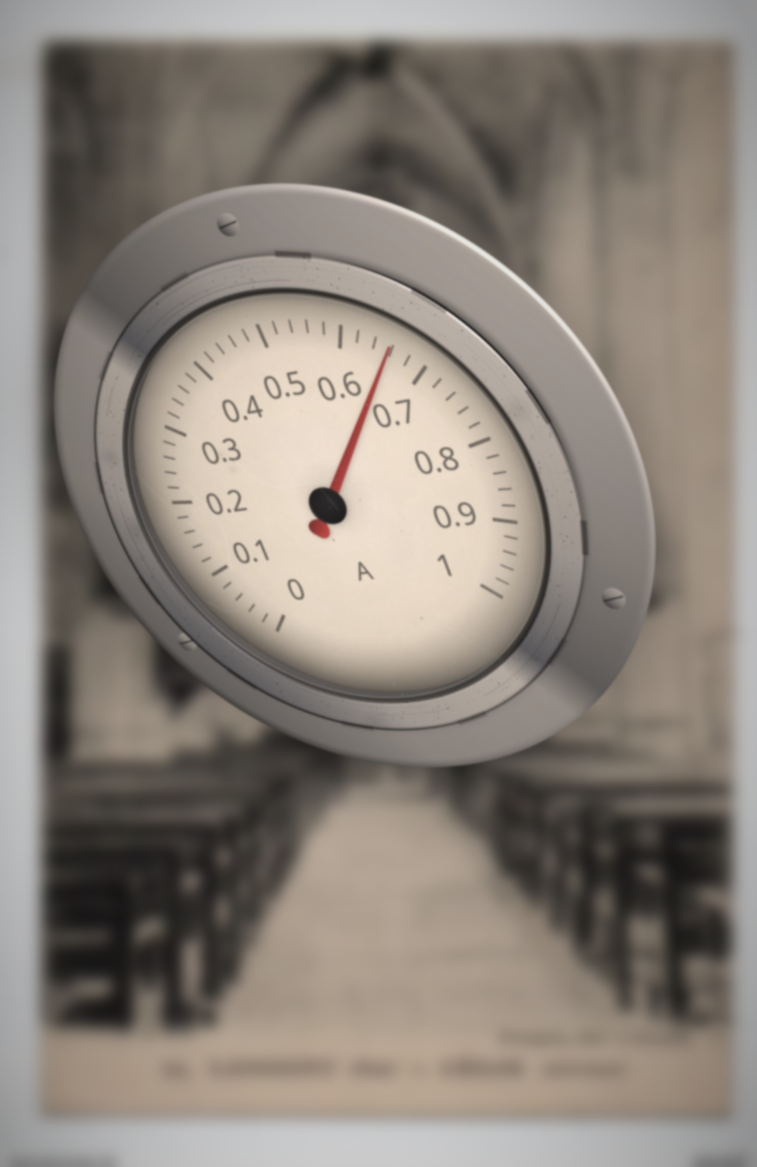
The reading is 0.66 A
